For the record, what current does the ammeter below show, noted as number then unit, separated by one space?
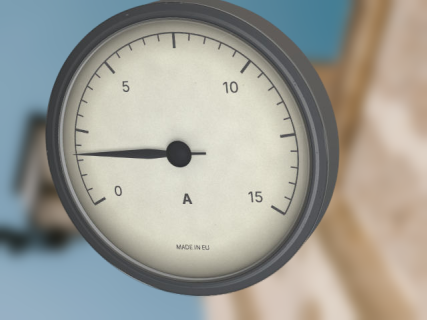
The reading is 1.75 A
